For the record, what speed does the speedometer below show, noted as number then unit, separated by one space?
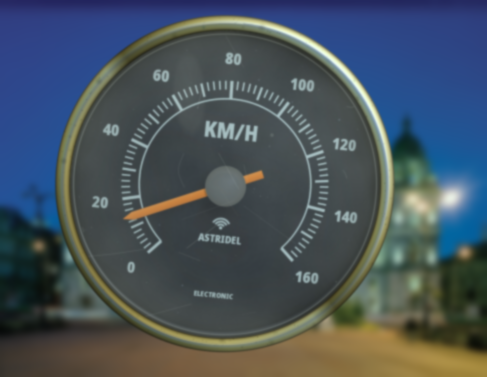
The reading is 14 km/h
